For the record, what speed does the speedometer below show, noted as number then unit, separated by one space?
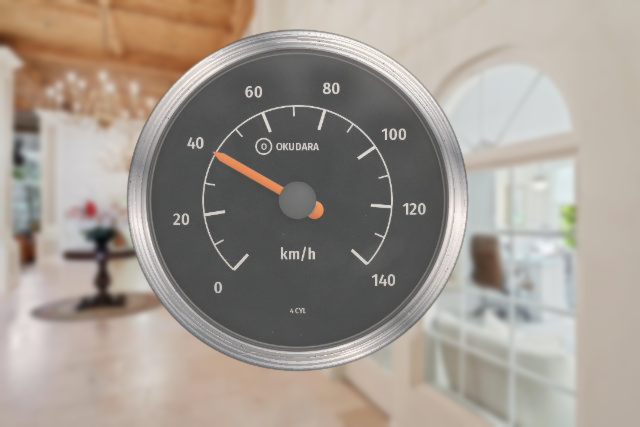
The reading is 40 km/h
